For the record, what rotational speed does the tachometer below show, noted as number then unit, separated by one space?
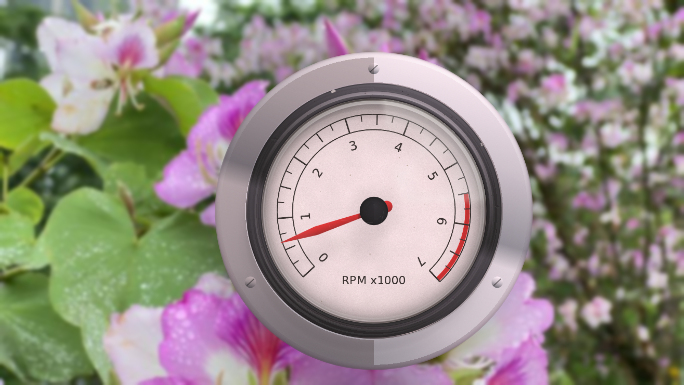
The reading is 625 rpm
